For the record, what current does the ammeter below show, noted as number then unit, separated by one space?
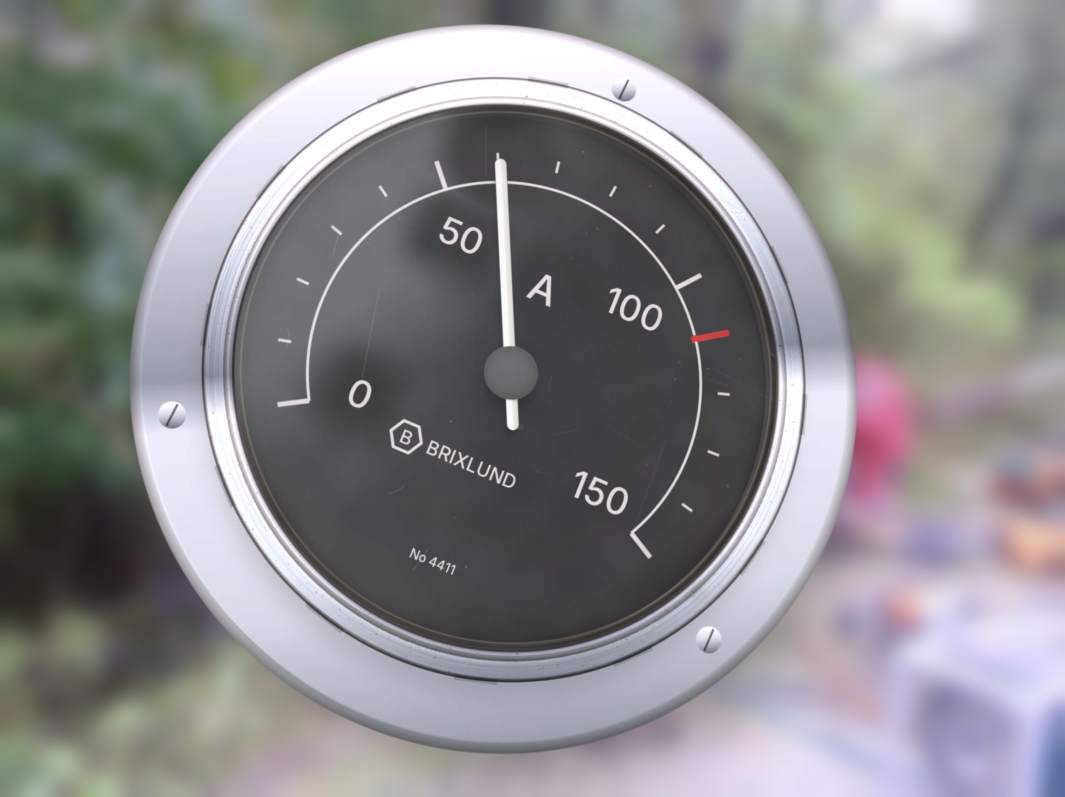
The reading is 60 A
